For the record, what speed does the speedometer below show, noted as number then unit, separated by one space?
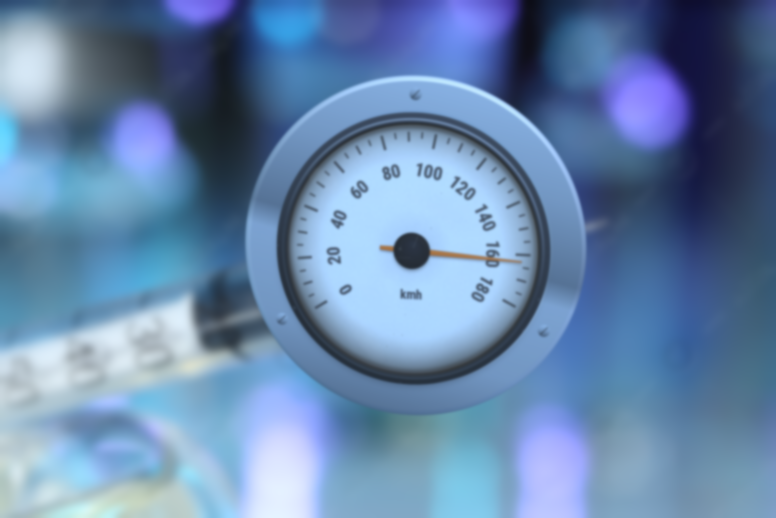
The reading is 162.5 km/h
